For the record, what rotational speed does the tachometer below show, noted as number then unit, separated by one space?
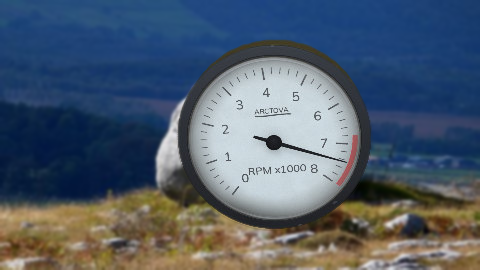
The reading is 7400 rpm
